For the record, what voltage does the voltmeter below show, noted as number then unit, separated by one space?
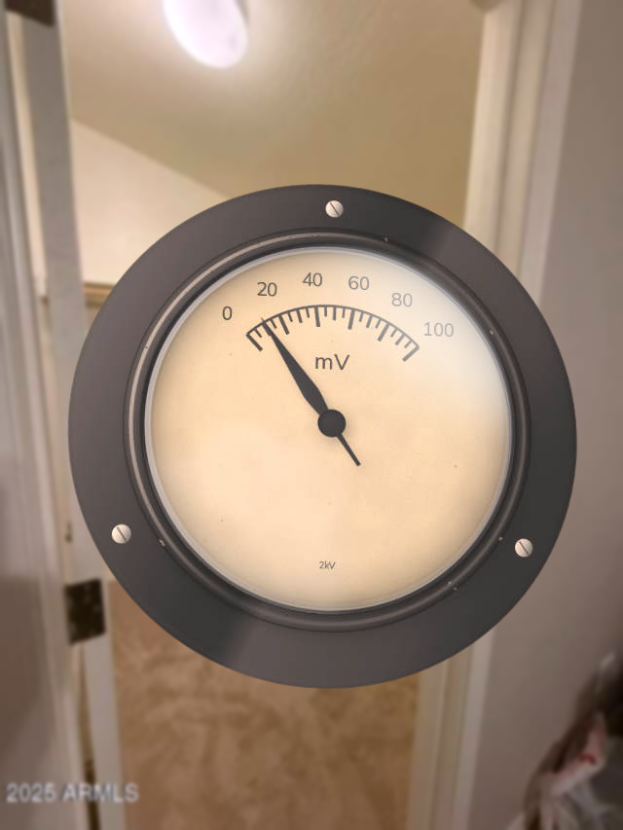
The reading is 10 mV
